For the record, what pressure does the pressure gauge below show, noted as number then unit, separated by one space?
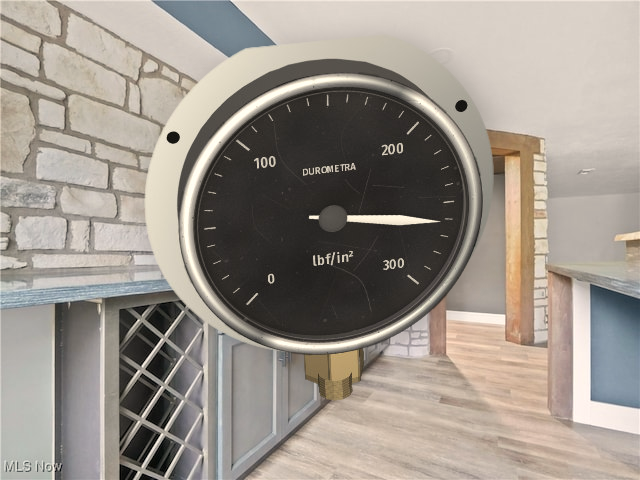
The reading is 260 psi
